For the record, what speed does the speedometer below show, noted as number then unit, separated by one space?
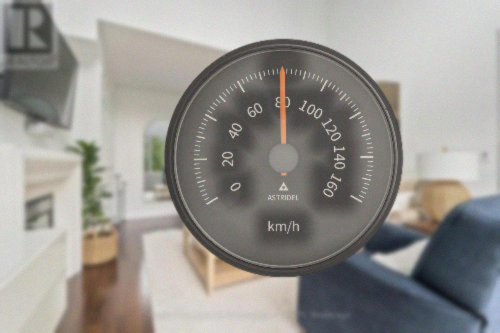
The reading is 80 km/h
